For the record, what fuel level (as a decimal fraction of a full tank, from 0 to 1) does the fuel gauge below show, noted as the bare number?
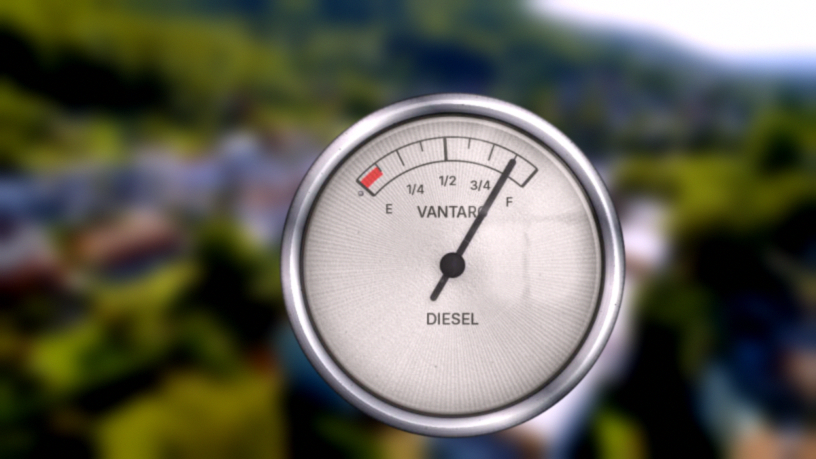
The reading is 0.875
